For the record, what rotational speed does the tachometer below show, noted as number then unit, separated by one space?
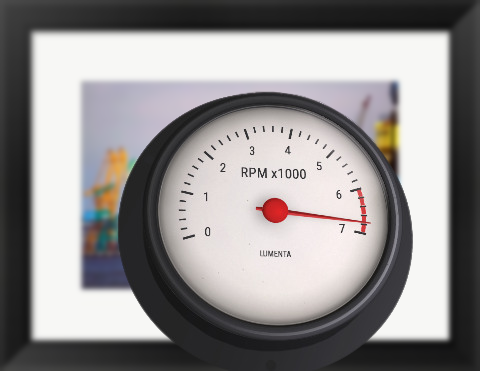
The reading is 6800 rpm
